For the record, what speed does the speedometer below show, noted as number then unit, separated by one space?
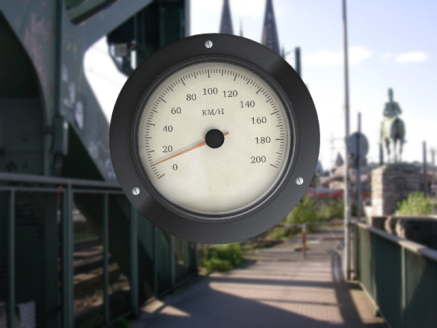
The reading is 10 km/h
